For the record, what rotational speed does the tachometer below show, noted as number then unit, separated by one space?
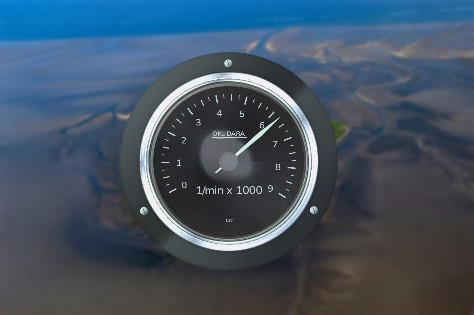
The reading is 6250 rpm
